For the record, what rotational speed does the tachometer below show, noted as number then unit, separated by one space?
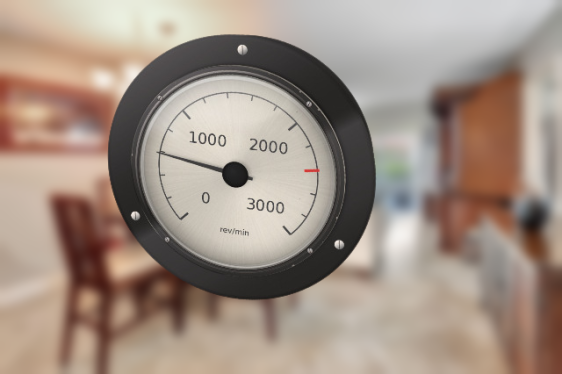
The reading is 600 rpm
